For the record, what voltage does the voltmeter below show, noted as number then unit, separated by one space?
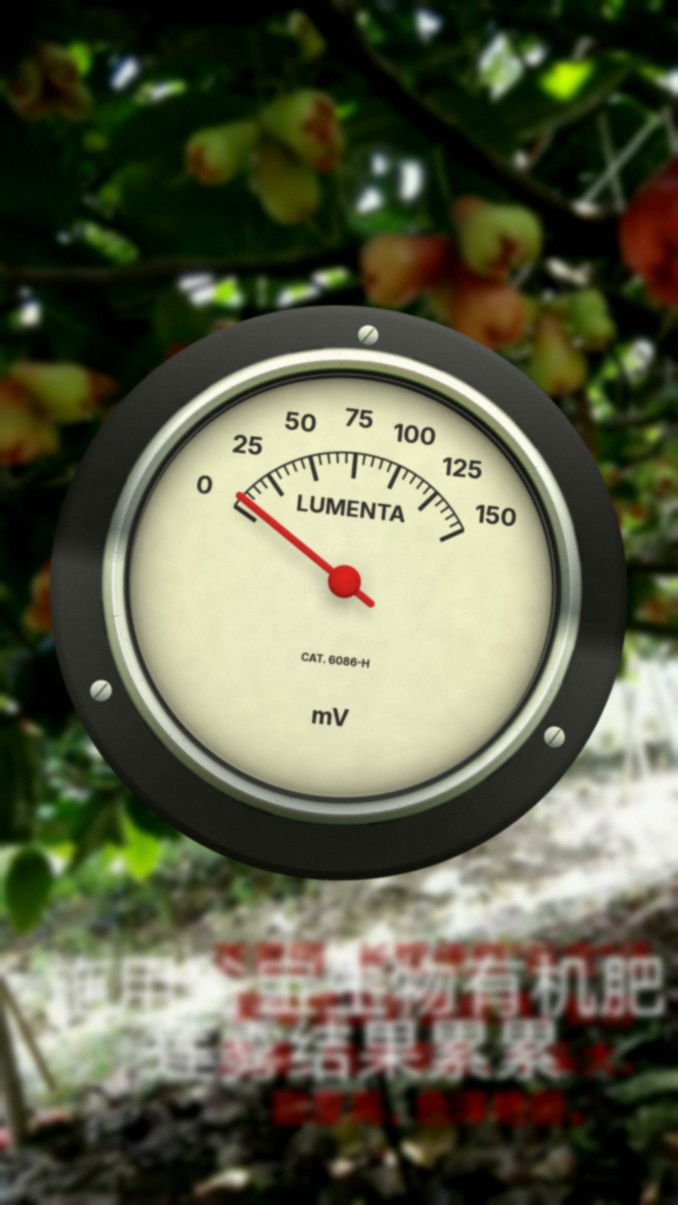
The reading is 5 mV
